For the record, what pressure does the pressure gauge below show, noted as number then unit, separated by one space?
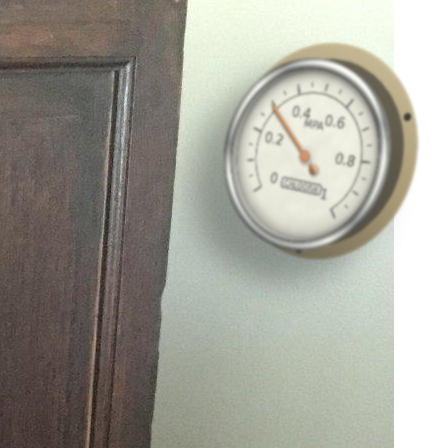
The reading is 0.3 MPa
